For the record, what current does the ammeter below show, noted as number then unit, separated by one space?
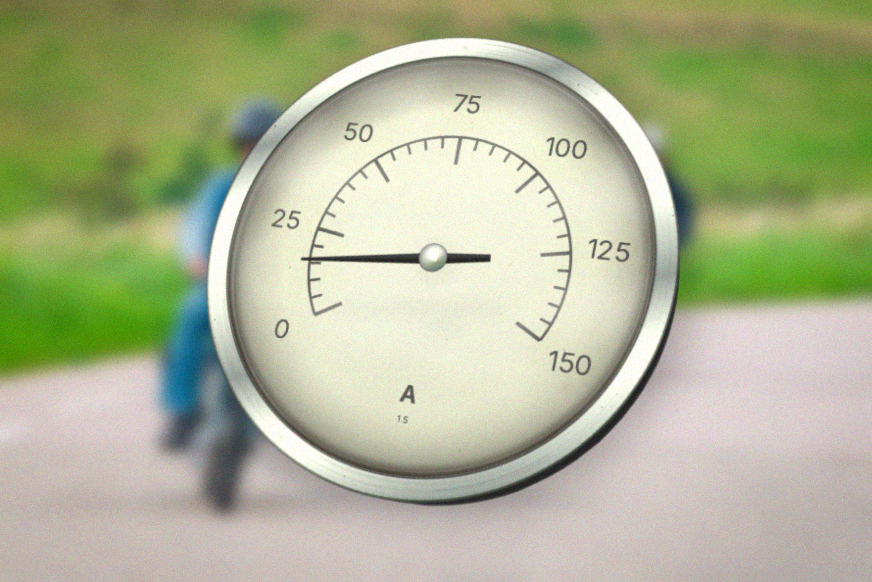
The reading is 15 A
